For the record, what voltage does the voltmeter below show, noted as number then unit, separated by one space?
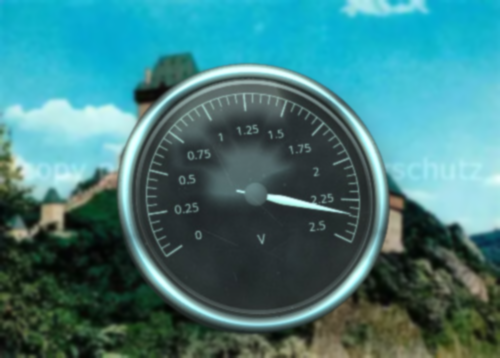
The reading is 2.35 V
